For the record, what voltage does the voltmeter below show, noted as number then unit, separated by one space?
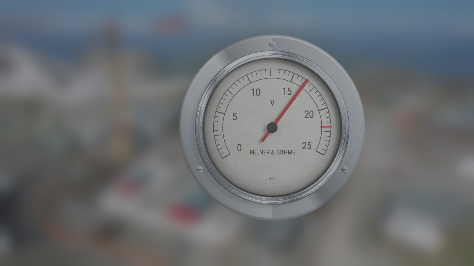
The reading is 16.5 V
